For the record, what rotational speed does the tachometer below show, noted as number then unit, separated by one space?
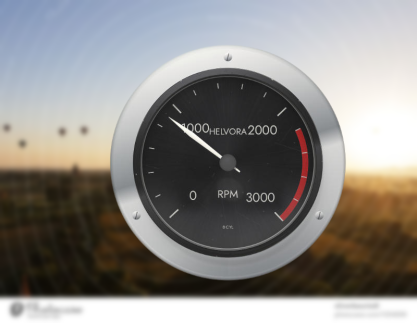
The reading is 900 rpm
